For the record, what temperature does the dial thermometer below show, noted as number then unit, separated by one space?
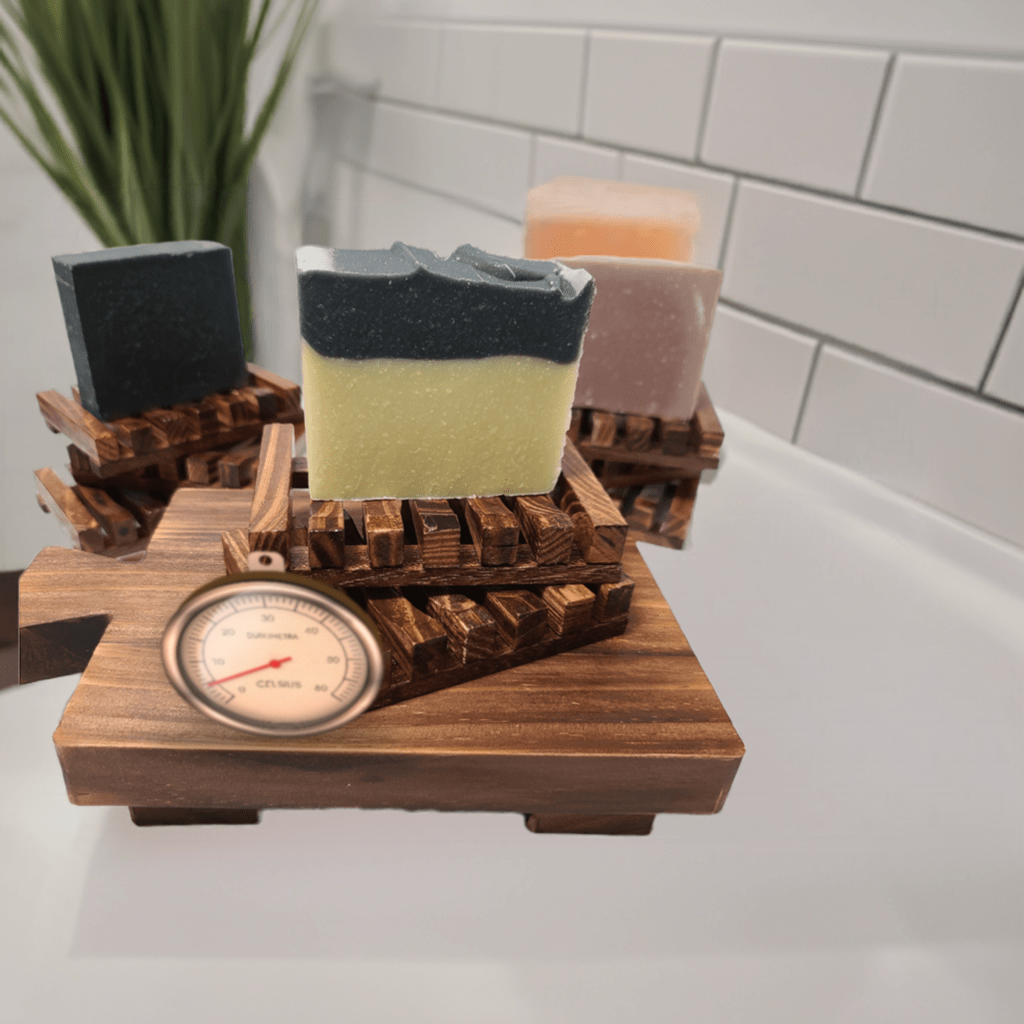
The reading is 5 °C
